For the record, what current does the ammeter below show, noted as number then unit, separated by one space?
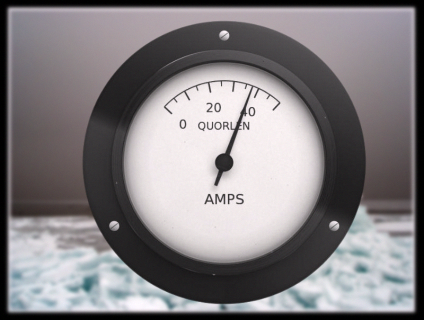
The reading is 37.5 A
